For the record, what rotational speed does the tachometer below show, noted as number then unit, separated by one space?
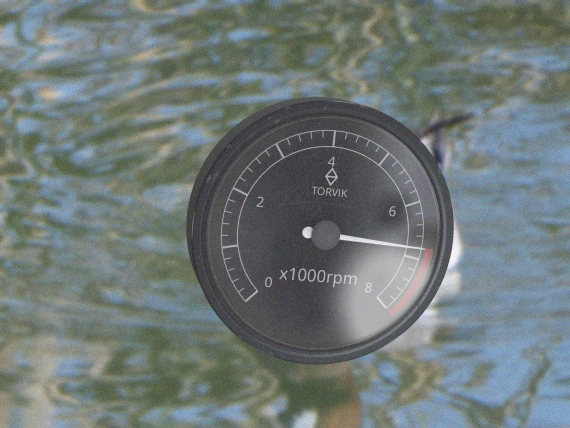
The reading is 6800 rpm
